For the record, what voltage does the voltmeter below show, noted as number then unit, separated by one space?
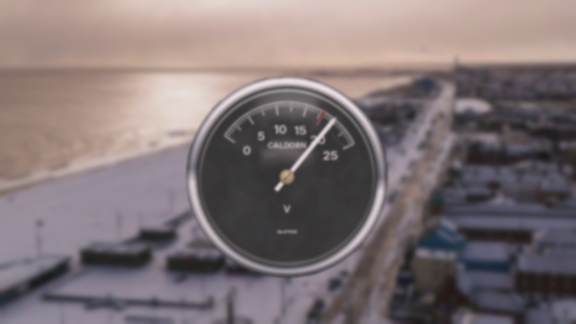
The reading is 20 V
